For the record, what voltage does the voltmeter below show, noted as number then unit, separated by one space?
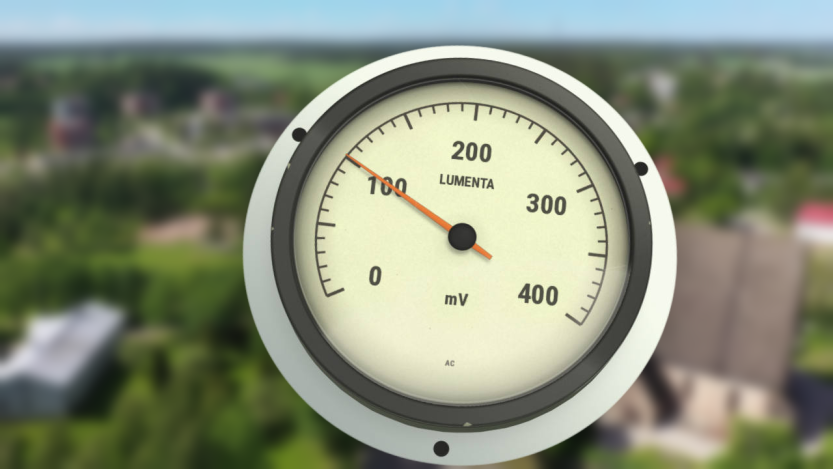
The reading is 100 mV
